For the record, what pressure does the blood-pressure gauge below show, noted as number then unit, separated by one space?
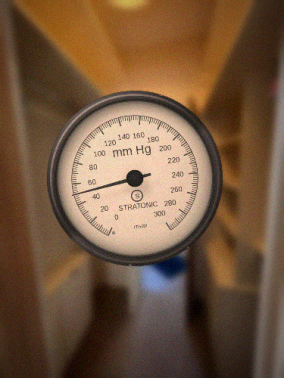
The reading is 50 mmHg
